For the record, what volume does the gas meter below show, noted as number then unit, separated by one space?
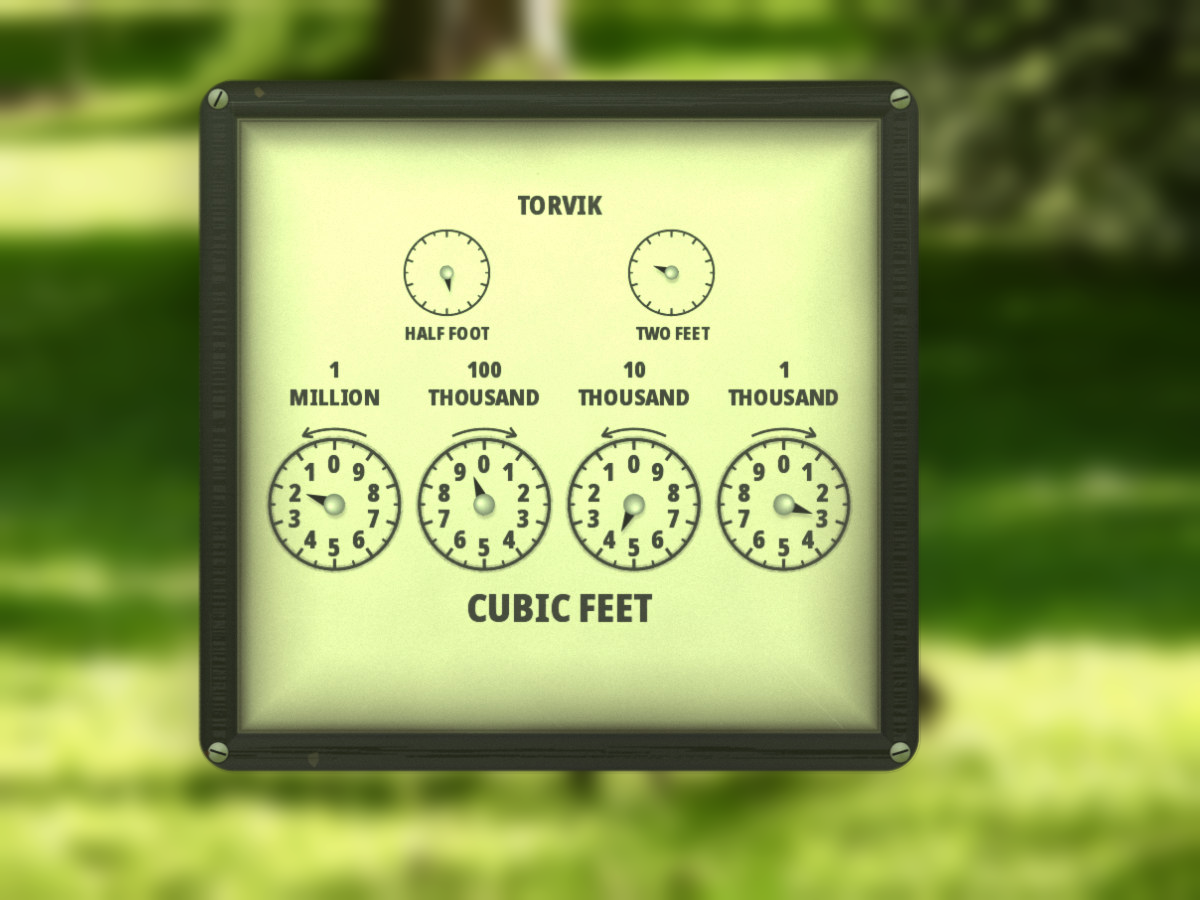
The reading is 194300 ft³
